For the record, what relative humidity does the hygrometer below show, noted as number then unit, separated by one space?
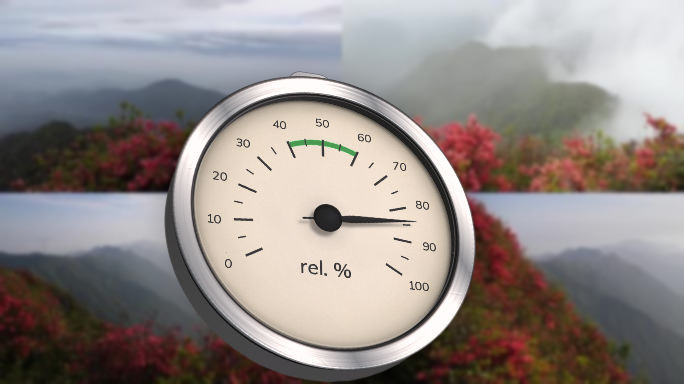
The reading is 85 %
